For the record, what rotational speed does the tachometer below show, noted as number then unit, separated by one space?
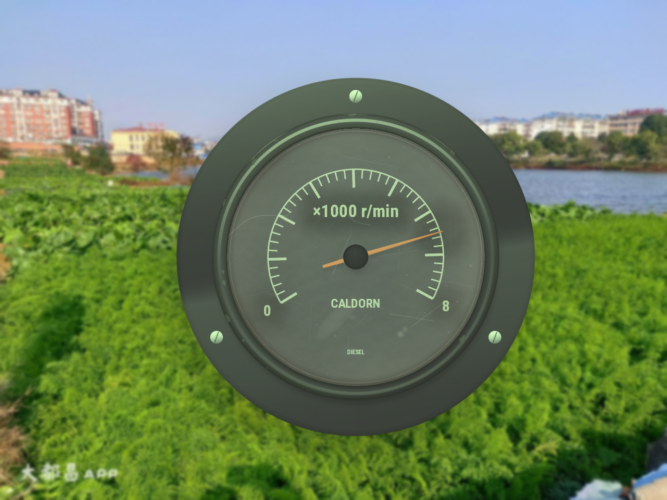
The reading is 6500 rpm
